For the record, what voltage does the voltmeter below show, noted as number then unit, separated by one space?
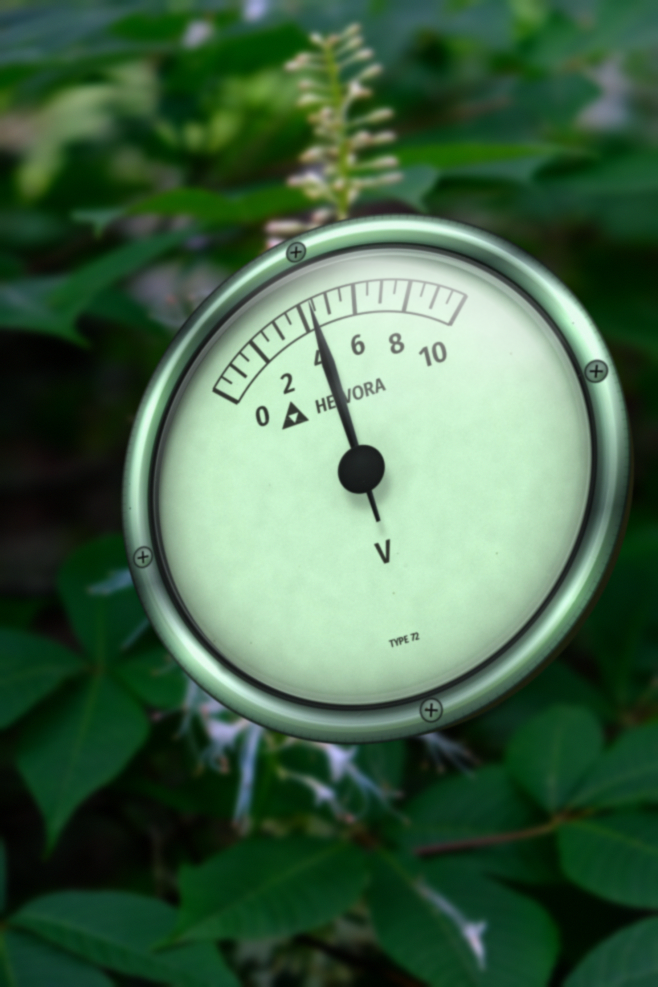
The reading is 4.5 V
